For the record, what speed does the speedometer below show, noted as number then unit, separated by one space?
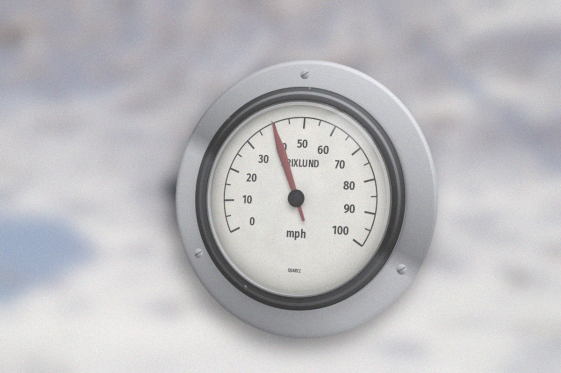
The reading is 40 mph
